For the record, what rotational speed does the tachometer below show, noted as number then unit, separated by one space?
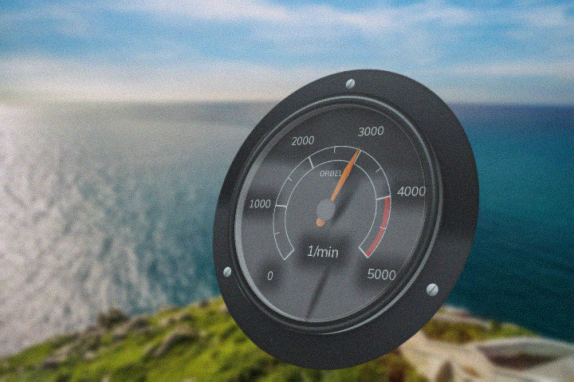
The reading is 3000 rpm
